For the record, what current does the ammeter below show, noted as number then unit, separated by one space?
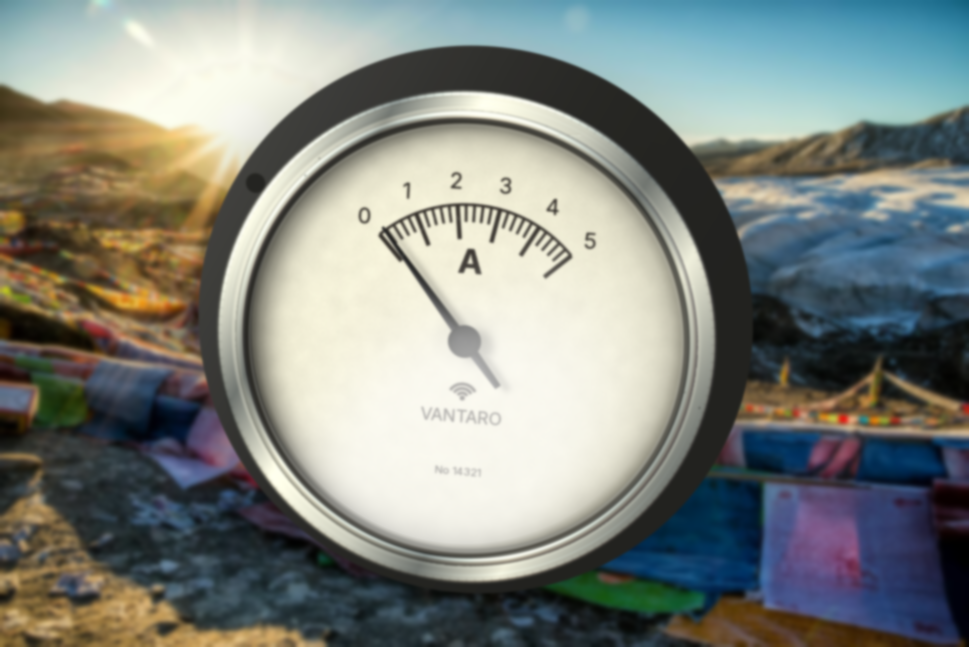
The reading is 0.2 A
